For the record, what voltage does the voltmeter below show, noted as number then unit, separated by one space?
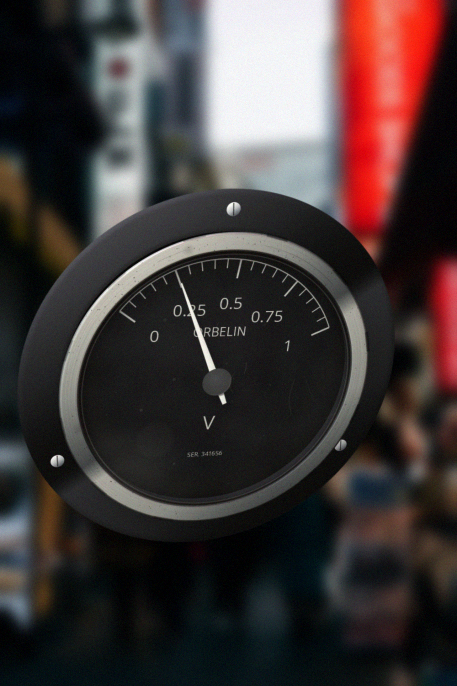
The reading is 0.25 V
